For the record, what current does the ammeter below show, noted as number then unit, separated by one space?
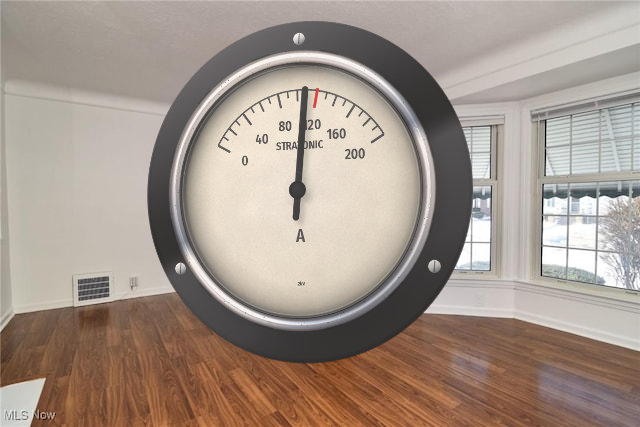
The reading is 110 A
